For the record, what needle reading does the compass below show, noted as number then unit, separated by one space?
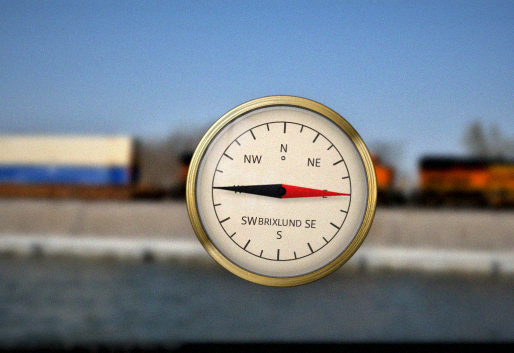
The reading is 90 °
